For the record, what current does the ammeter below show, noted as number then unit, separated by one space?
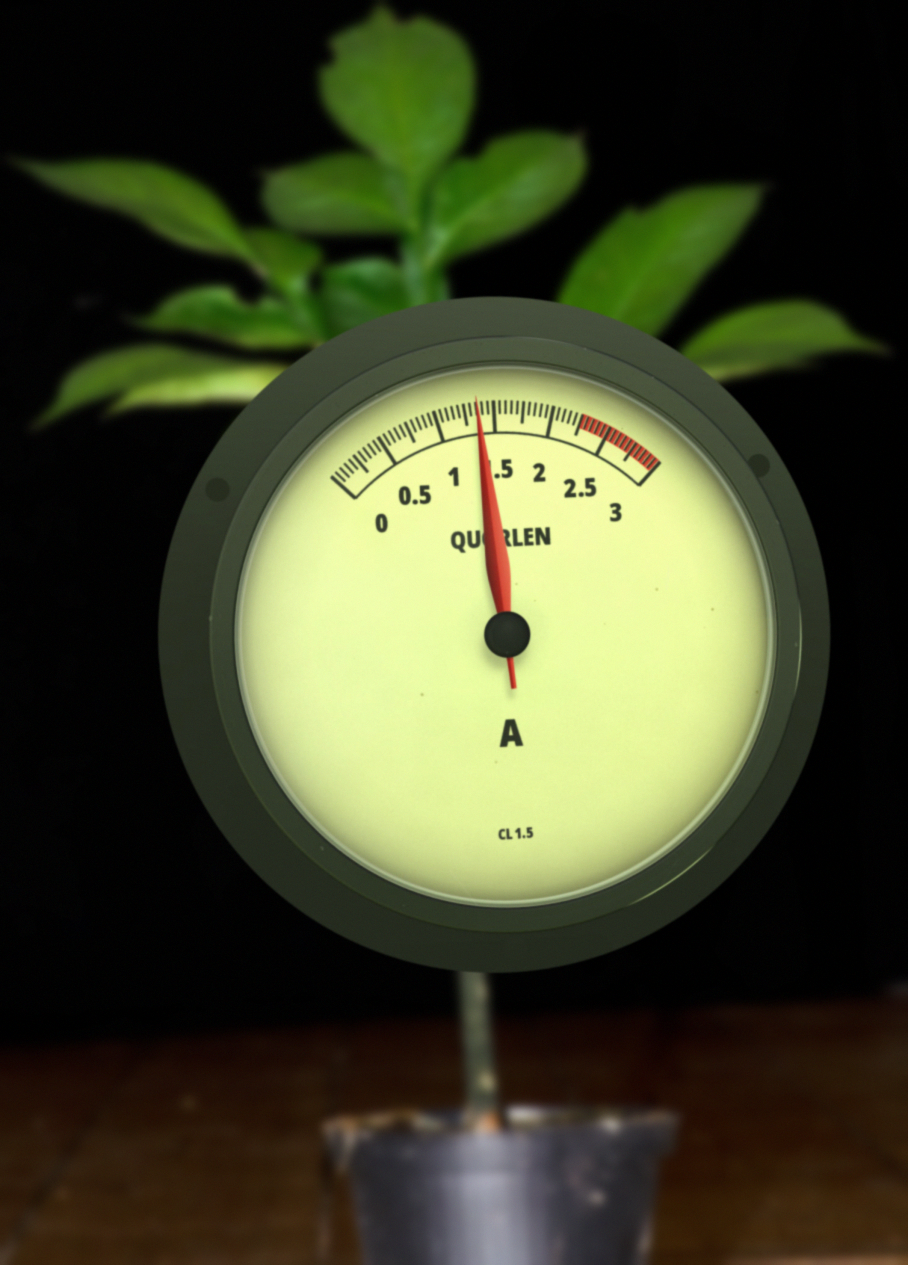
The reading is 1.35 A
